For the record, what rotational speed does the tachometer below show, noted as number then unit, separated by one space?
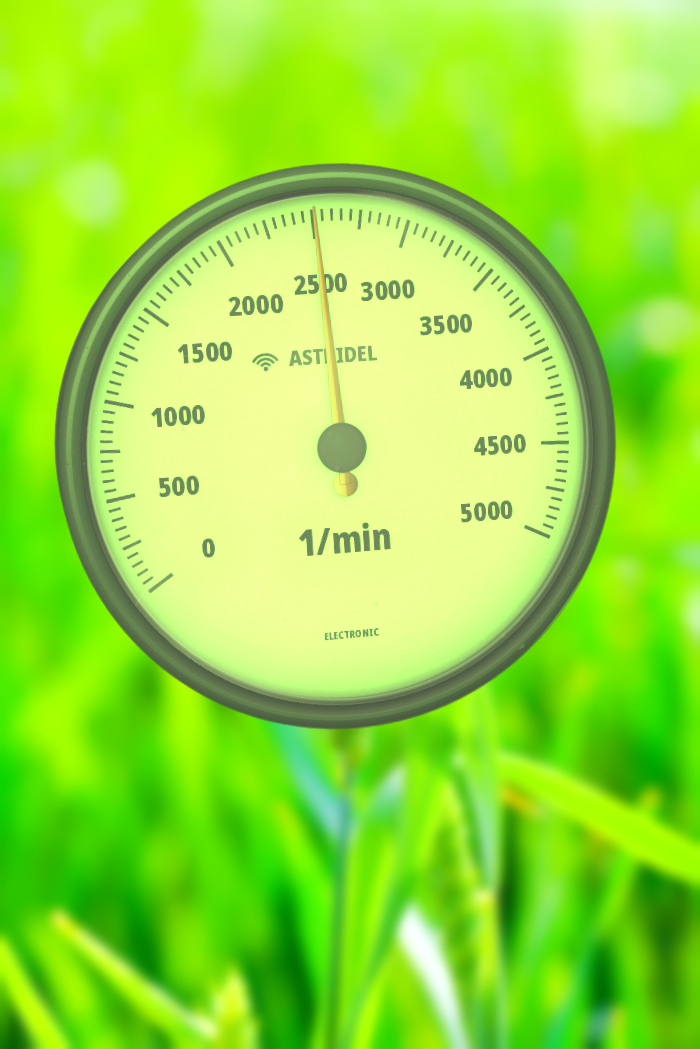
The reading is 2500 rpm
